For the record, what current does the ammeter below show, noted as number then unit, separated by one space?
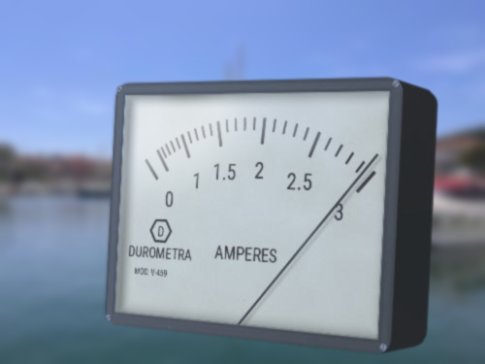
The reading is 2.95 A
